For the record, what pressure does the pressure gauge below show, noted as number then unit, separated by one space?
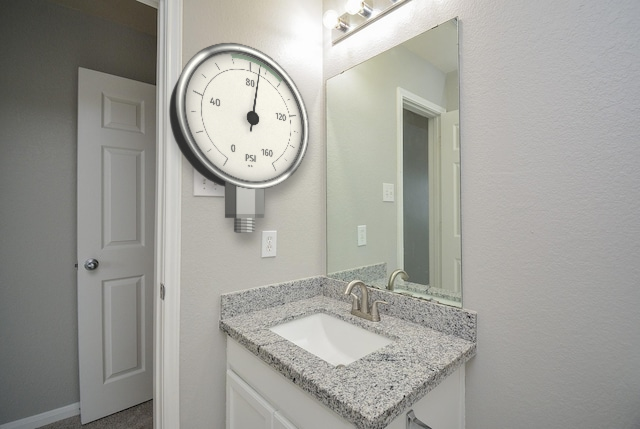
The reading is 85 psi
